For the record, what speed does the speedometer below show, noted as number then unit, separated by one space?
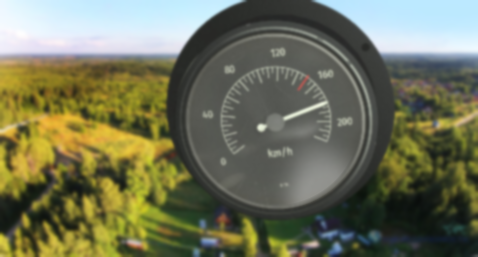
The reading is 180 km/h
